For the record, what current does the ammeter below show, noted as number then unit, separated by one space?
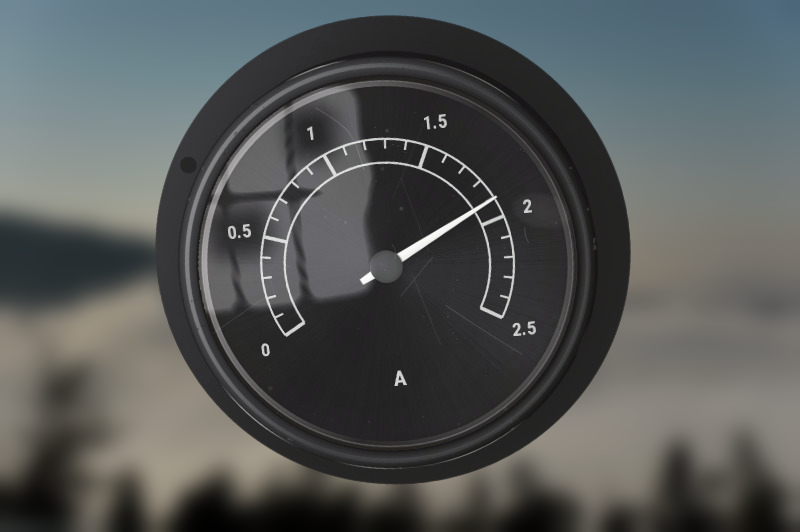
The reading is 1.9 A
